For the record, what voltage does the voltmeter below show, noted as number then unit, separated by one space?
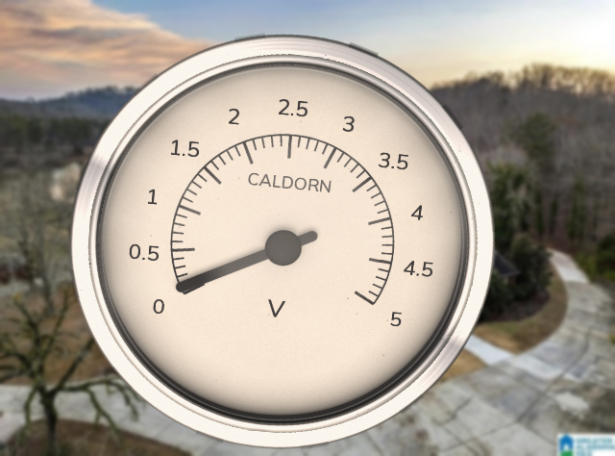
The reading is 0.1 V
